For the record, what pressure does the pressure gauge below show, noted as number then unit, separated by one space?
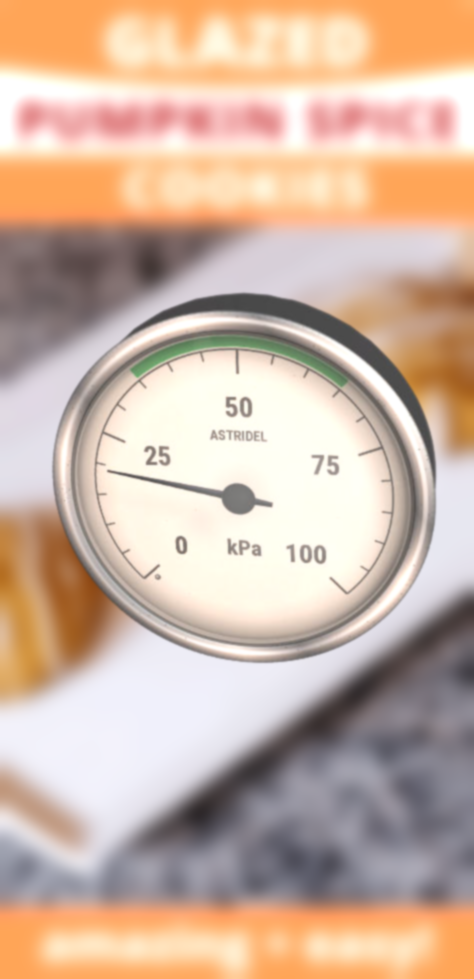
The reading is 20 kPa
